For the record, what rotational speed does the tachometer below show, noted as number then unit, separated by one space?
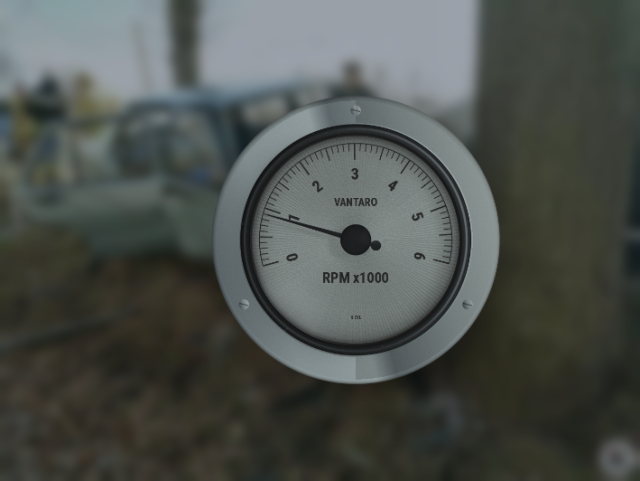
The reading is 900 rpm
